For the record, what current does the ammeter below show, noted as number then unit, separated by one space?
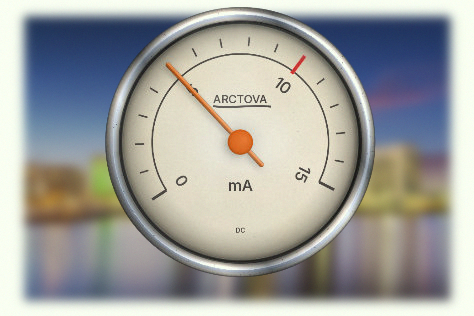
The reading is 5 mA
